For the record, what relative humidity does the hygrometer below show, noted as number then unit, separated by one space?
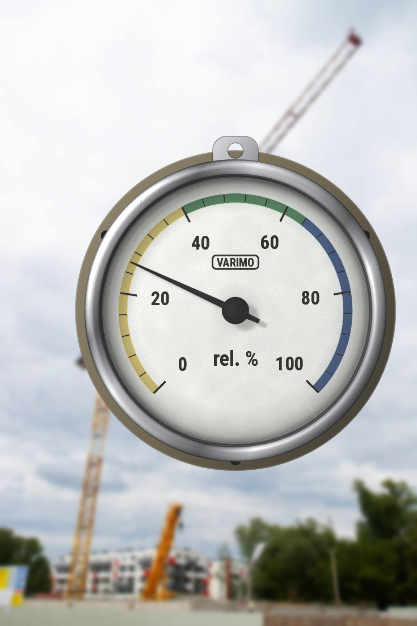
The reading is 26 %
